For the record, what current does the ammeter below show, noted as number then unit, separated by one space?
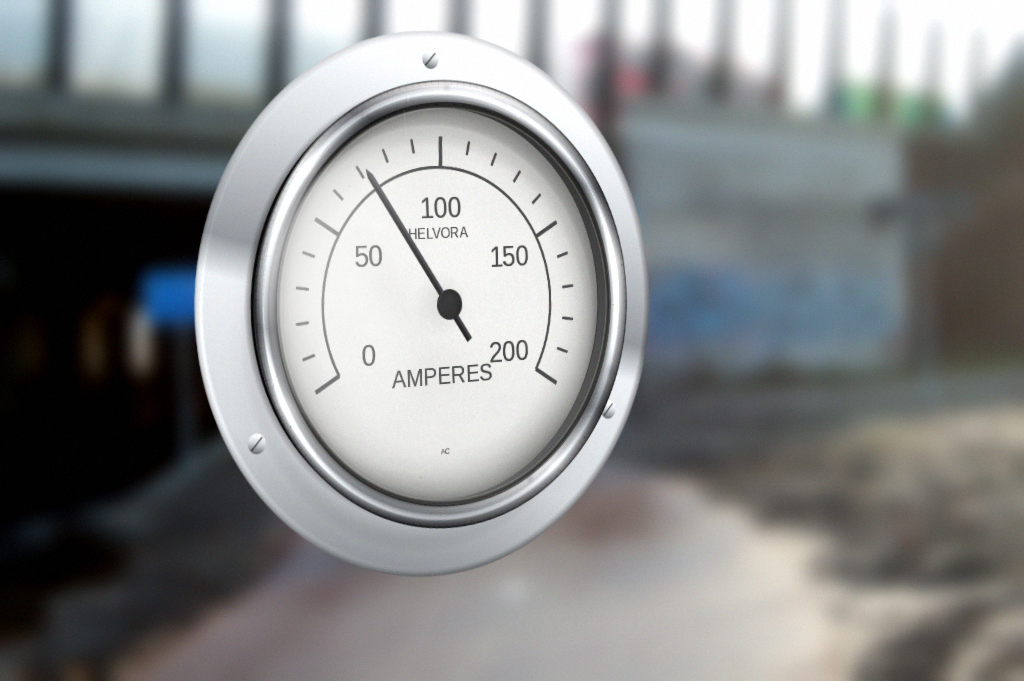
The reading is 70 A
